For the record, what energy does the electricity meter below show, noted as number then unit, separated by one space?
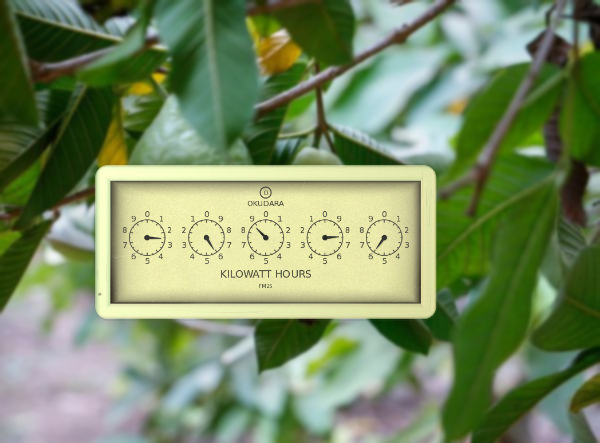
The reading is 25876 kWh
